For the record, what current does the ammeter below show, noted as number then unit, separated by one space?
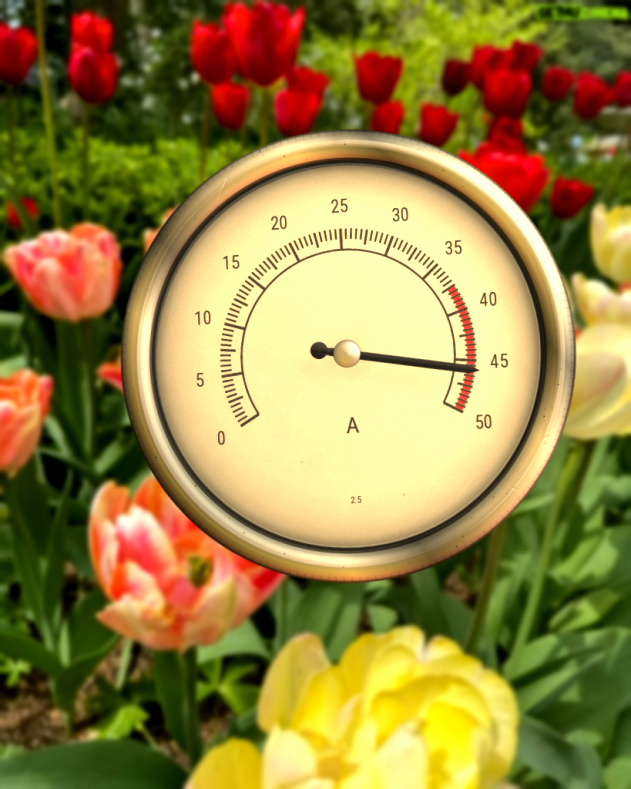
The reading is 46 A
